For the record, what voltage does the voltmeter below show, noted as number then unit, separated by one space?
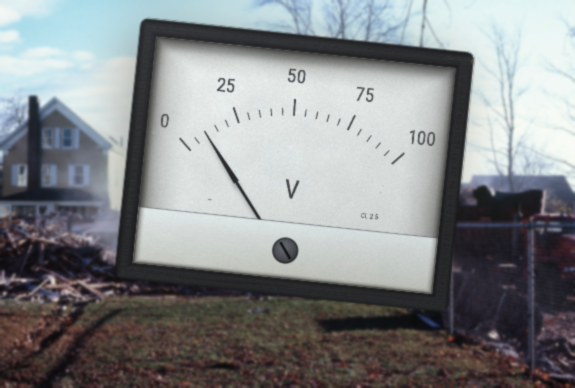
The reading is 10 V
